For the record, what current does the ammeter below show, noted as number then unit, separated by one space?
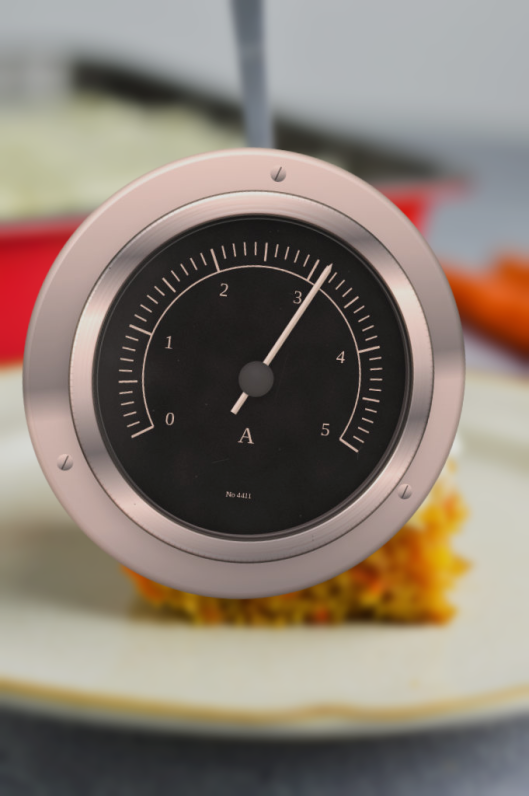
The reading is 3.1 A
